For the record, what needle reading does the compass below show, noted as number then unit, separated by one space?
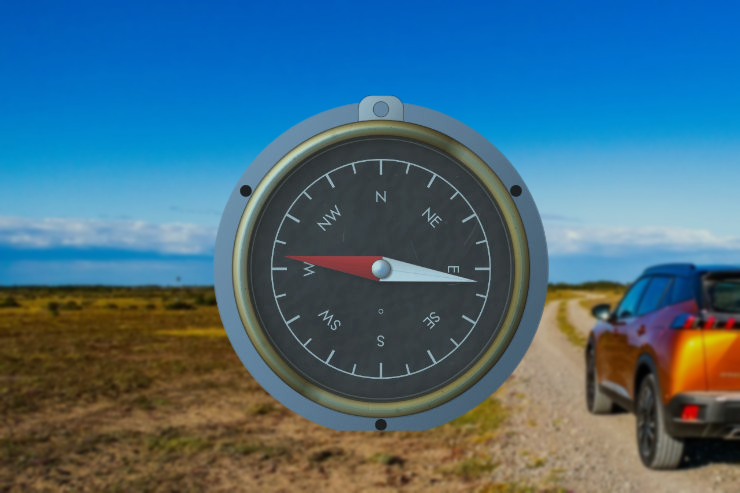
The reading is 277.5 °
